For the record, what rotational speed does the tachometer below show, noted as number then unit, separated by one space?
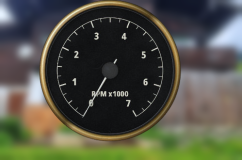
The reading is 0 rpm
